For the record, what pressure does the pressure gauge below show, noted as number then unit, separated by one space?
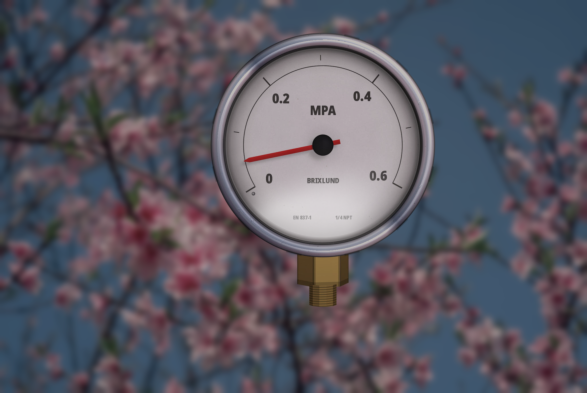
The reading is 0.05 MPa
